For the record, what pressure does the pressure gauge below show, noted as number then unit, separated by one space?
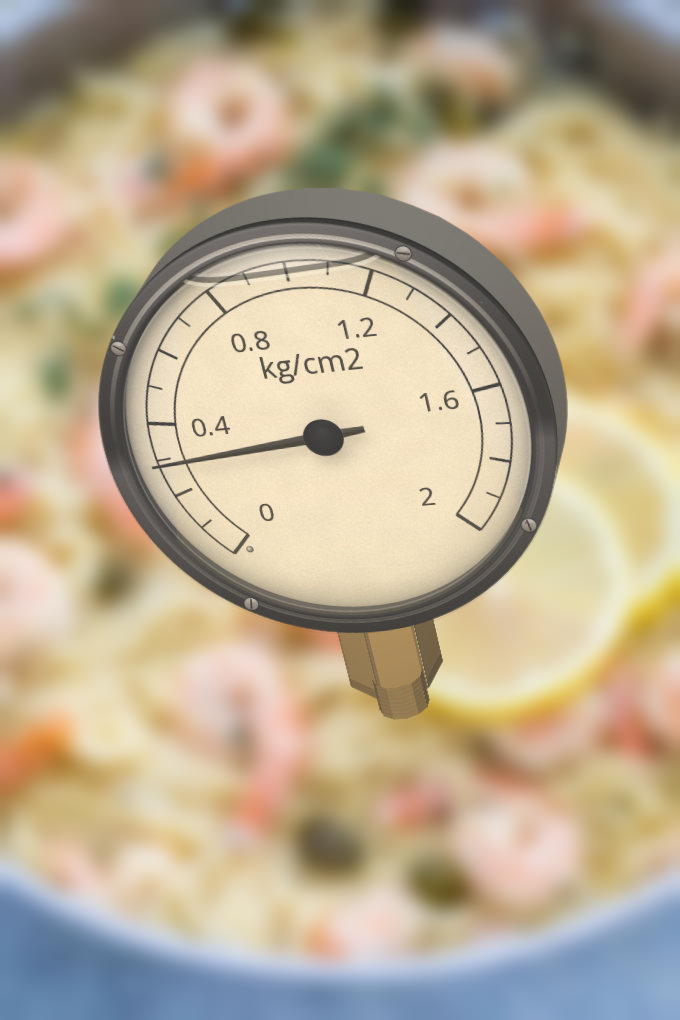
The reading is 0.3 kg/cm²
